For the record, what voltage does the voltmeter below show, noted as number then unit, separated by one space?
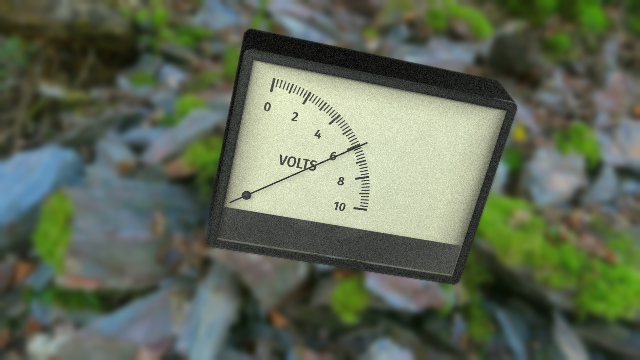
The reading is 6 V
